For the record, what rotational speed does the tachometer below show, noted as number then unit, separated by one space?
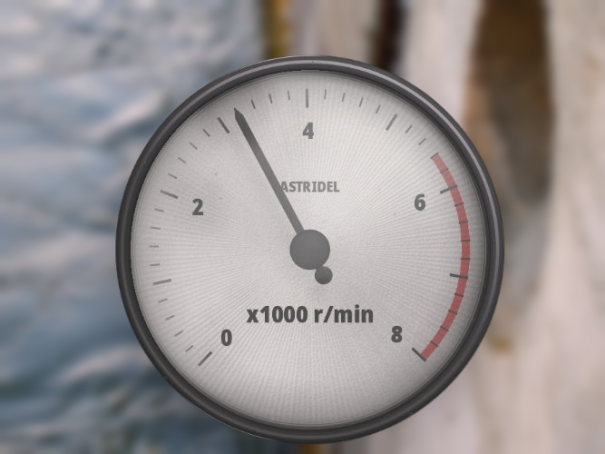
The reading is 3200 rpm
